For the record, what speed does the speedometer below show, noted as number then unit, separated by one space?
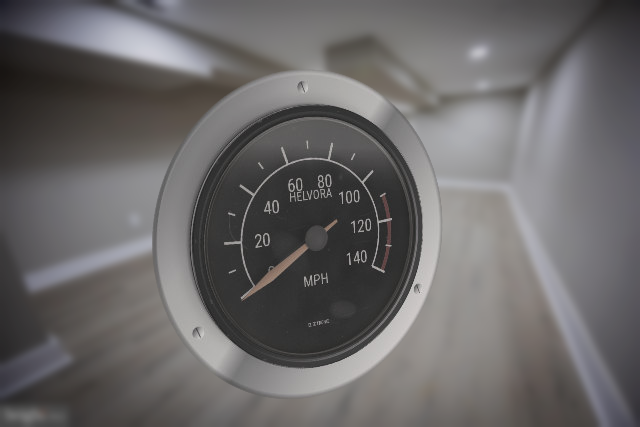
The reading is 0 mph
